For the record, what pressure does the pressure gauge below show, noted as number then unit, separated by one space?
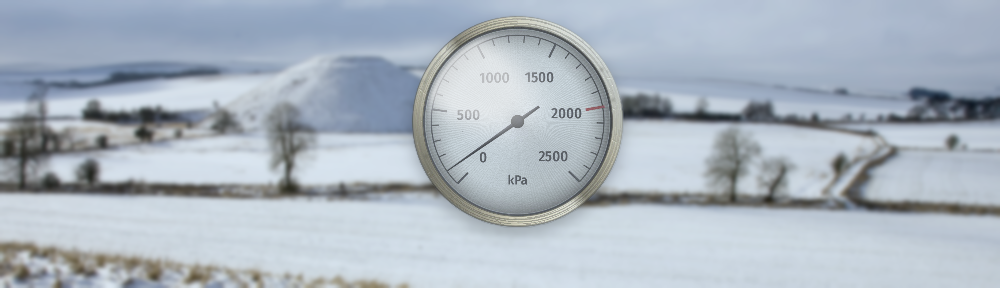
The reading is 100 kPa
